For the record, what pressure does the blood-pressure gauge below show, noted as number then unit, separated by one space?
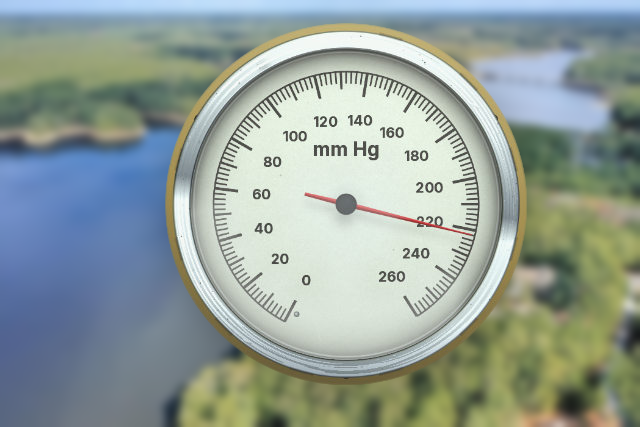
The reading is 222 mmHg
